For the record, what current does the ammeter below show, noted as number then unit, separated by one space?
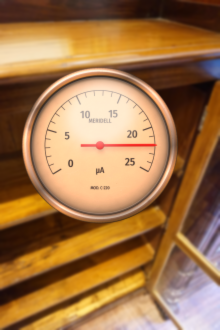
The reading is 22 µA
